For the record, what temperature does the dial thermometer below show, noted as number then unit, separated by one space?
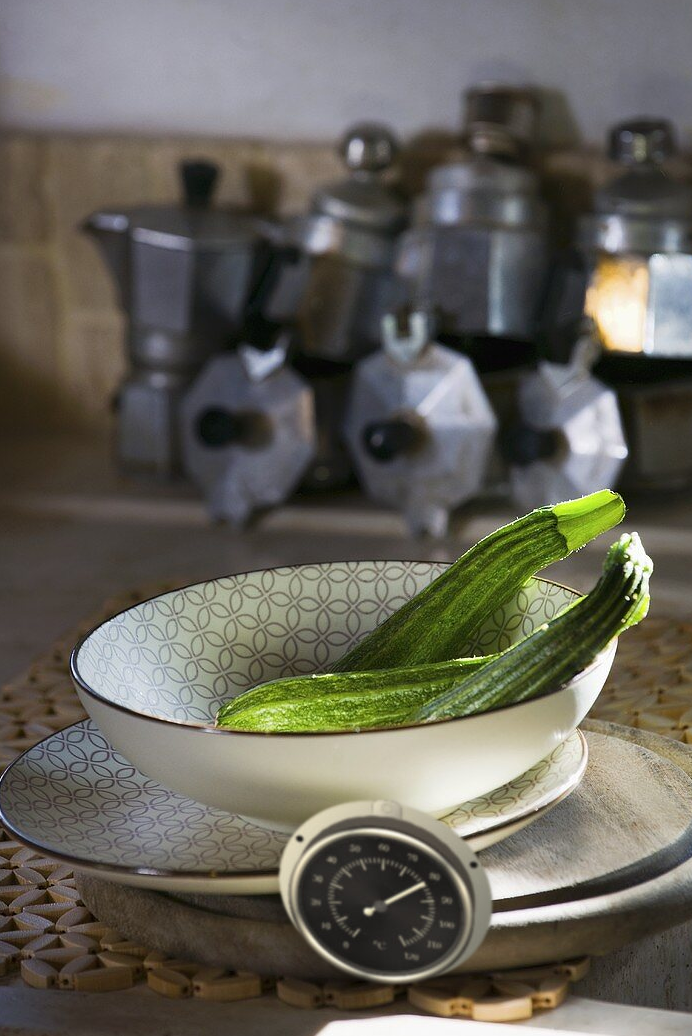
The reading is 80 °C
